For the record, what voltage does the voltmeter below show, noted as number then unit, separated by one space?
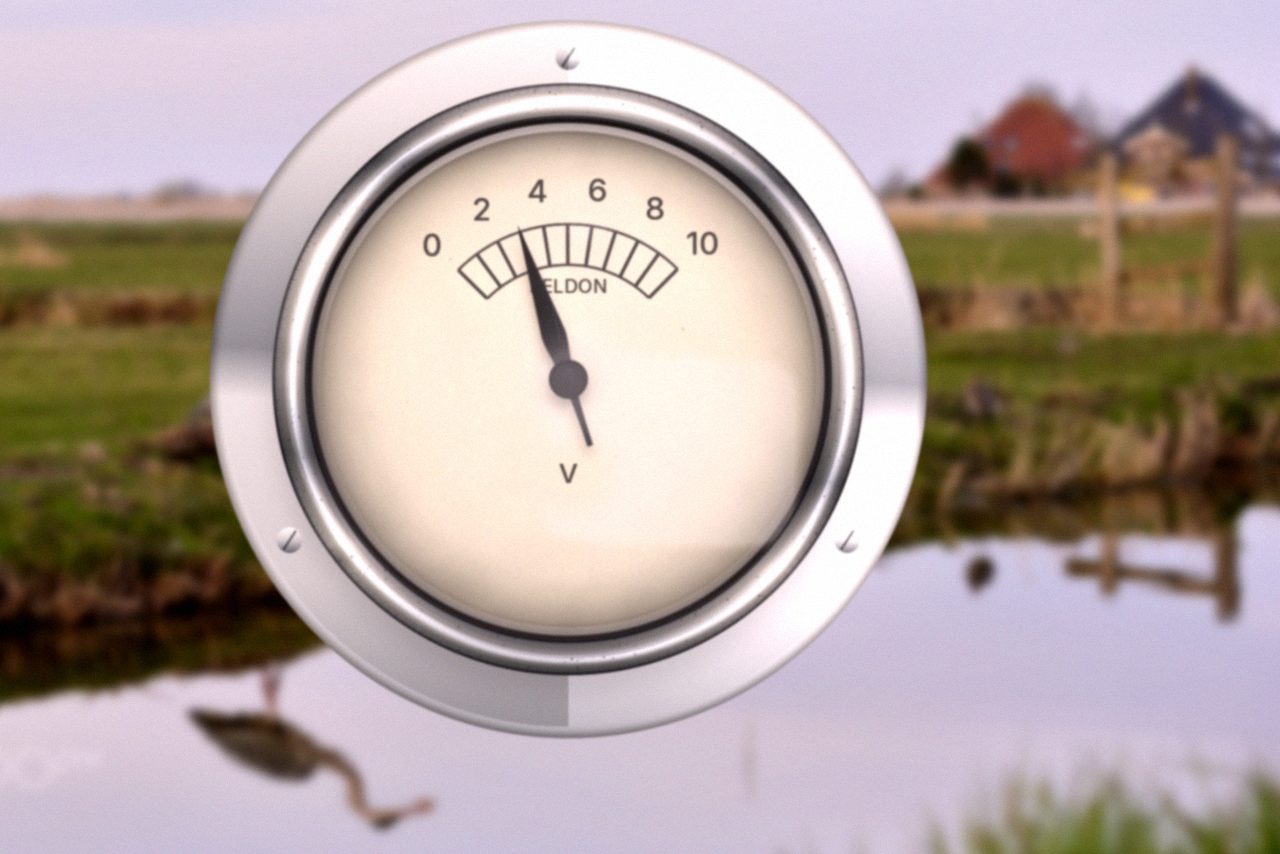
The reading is 3 V
